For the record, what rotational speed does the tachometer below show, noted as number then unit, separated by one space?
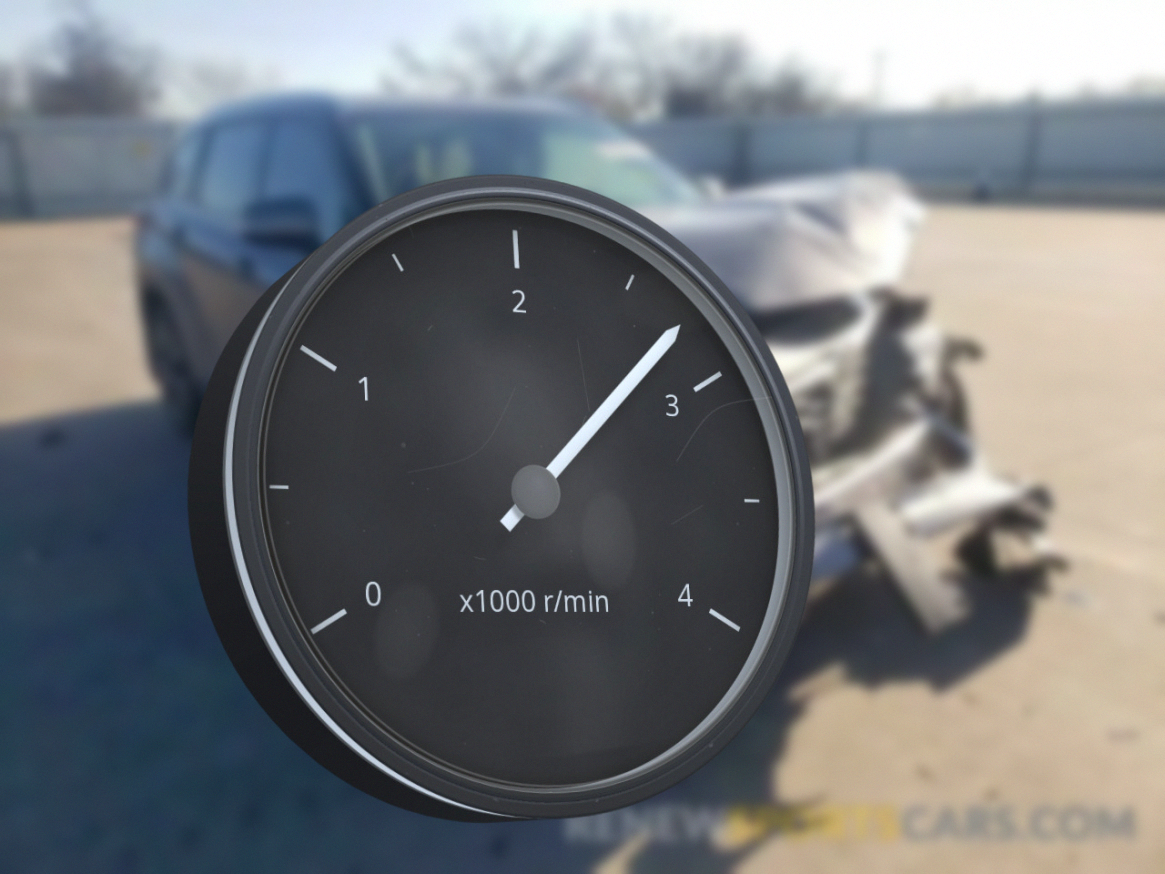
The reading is 2750 rpm
